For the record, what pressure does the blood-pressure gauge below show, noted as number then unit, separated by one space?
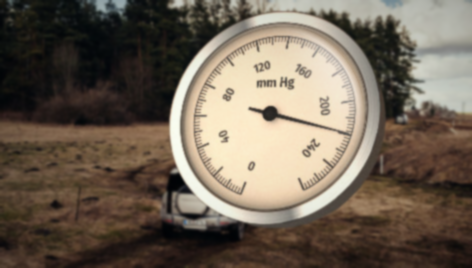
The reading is 220 mmHg
